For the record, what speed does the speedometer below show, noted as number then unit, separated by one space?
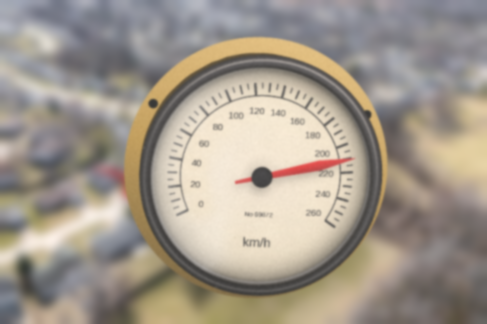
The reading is 210 km/h
